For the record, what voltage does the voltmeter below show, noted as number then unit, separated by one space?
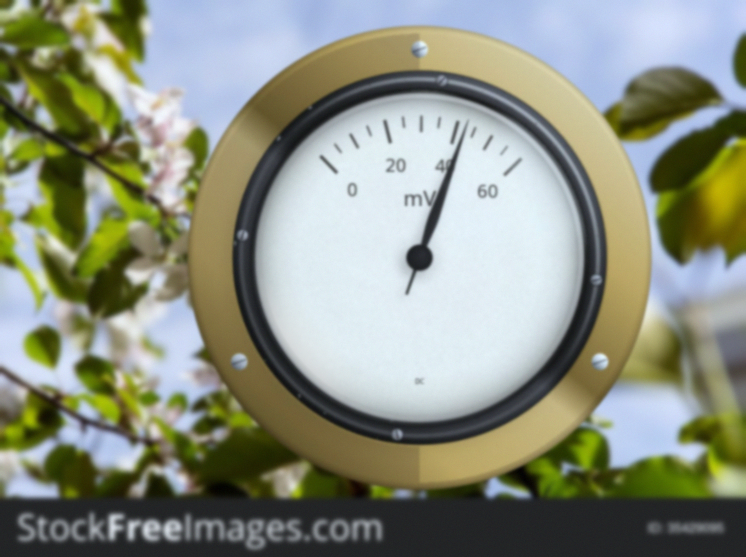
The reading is 42.5 mV
